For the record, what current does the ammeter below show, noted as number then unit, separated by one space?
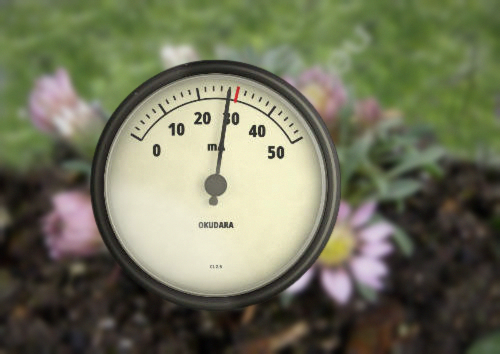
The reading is 28 mA
